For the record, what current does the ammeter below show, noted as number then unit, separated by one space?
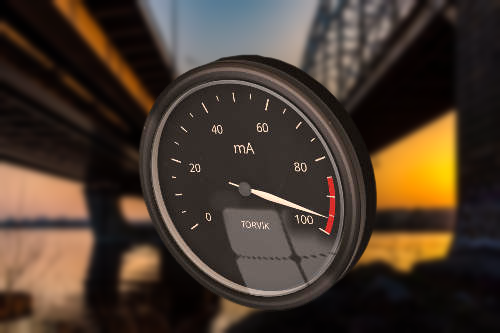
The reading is 95 mA
